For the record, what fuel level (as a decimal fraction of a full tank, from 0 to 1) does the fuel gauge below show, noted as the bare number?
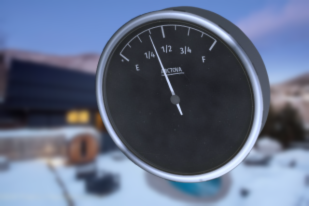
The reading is 0.375
